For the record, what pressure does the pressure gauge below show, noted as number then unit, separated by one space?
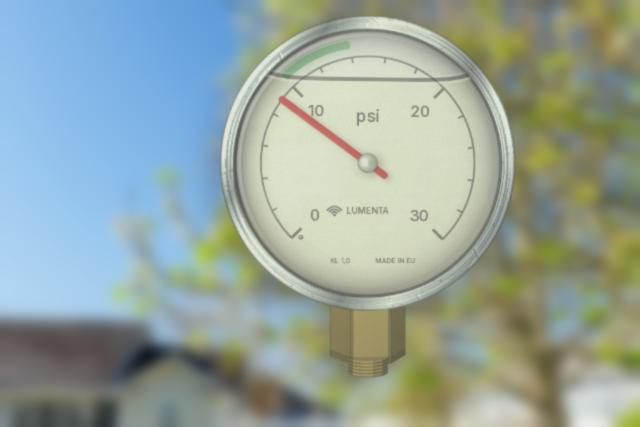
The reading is 9 psi
